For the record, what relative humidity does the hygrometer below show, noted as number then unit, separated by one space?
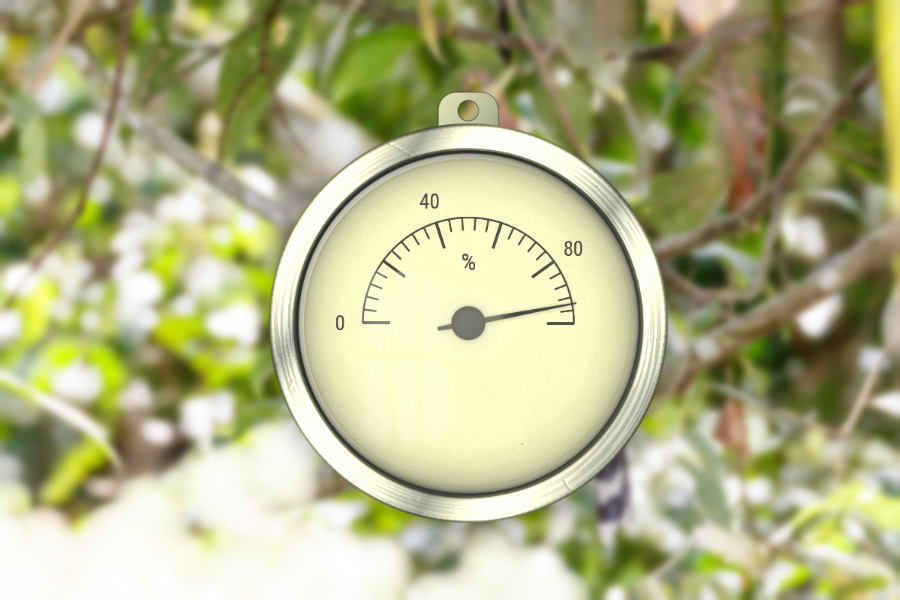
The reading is 94 %
